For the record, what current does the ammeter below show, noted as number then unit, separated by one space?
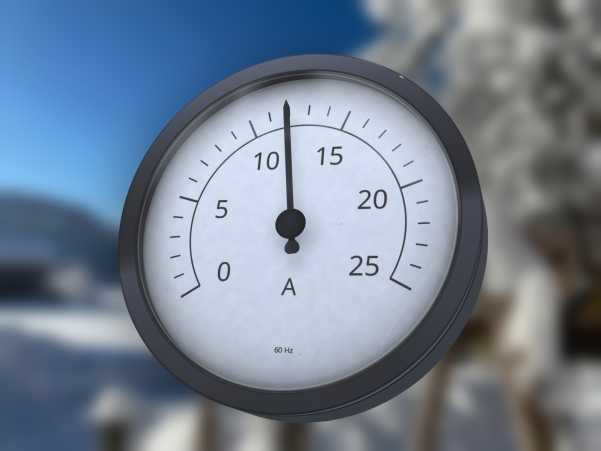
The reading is 12 A
